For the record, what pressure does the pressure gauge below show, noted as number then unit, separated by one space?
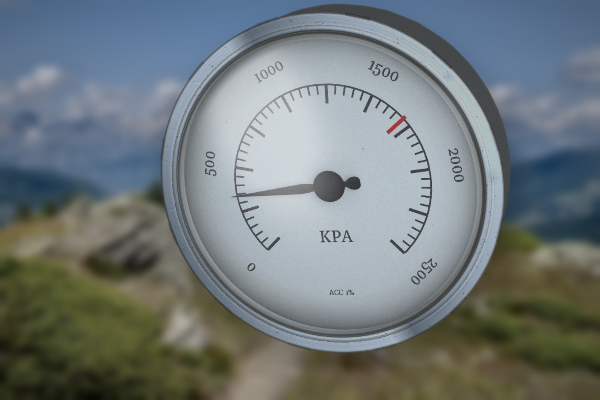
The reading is 350 kPa
